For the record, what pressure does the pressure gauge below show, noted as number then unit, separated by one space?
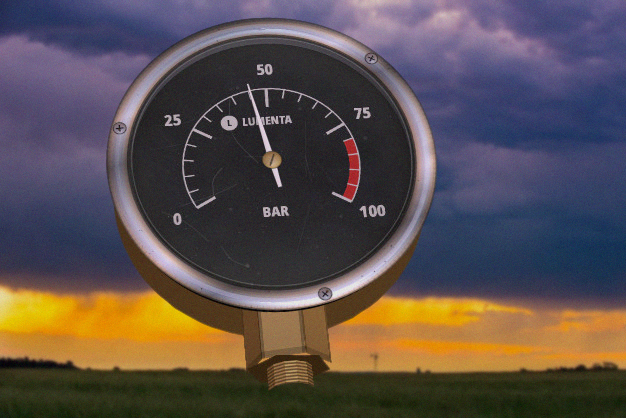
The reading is 45 bar
